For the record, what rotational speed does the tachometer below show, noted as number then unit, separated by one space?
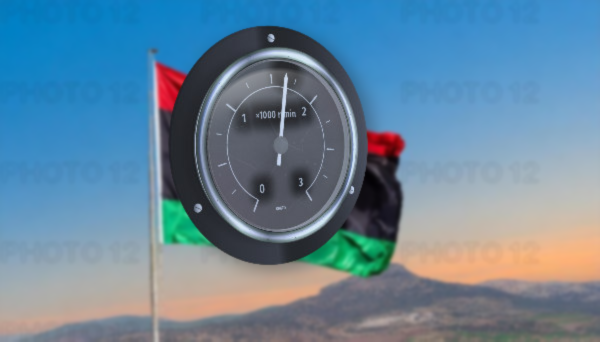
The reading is 1625 rpm
